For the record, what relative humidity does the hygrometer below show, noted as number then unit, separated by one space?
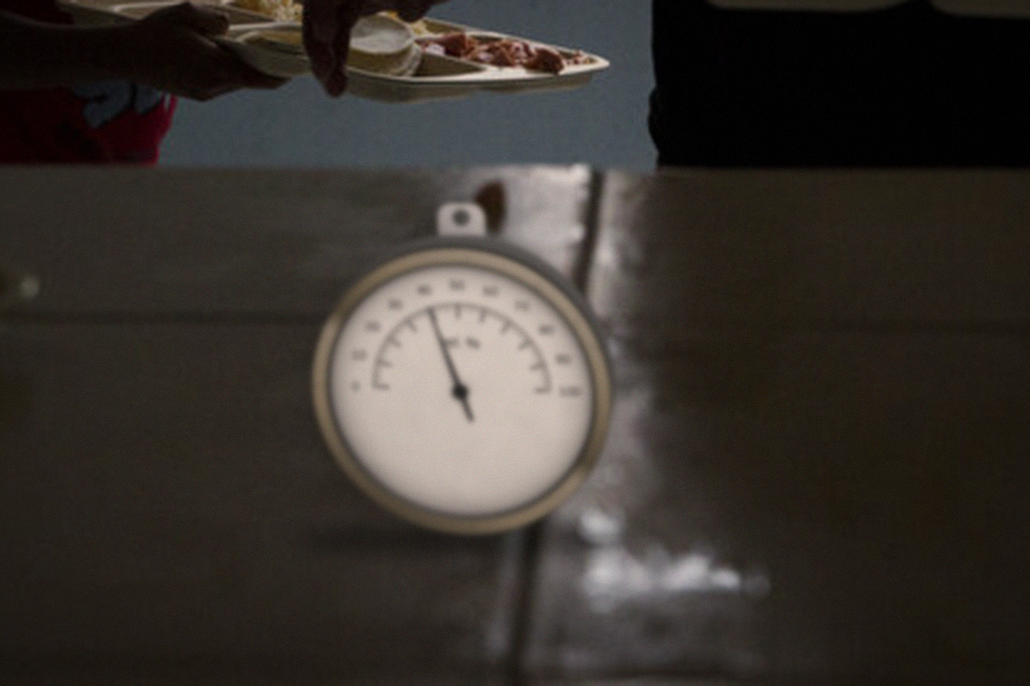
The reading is 40 %
